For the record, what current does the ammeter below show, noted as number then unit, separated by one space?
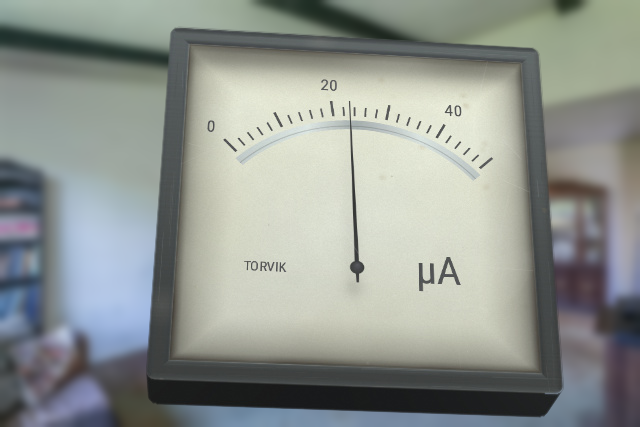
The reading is 23 µA
